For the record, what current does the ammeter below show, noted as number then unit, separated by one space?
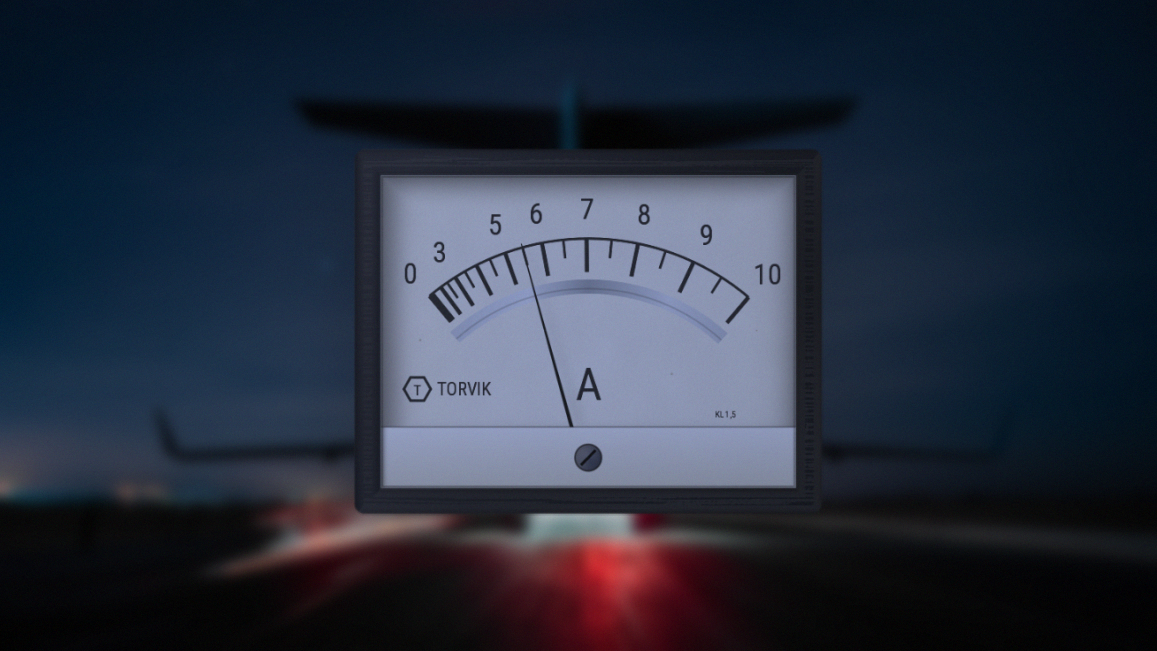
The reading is 5.5 A
